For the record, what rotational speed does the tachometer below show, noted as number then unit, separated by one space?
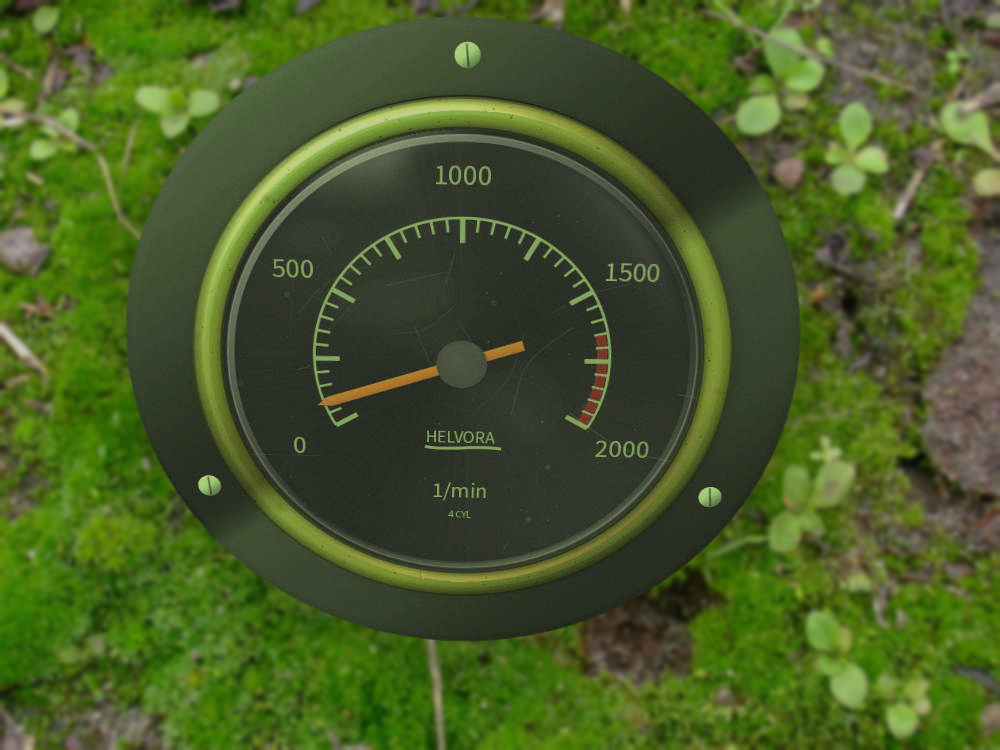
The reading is 100 rpm
